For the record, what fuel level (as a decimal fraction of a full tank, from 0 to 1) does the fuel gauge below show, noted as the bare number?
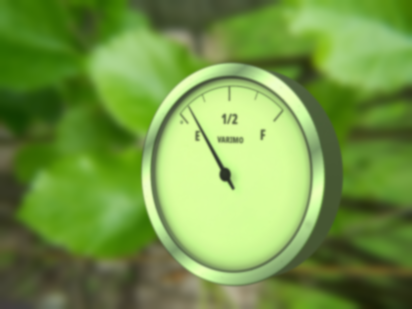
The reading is 0.125
